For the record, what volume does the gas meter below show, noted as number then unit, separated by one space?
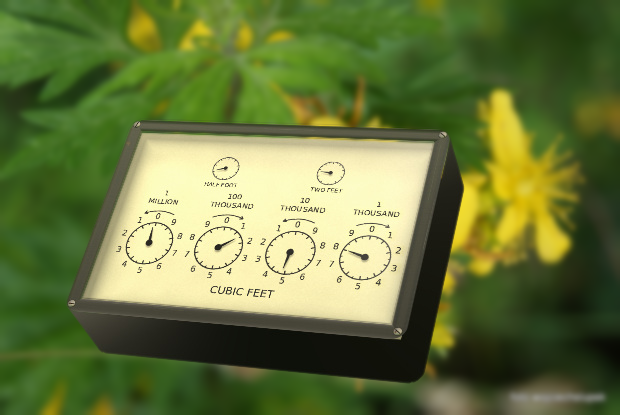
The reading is 14800 ft³
